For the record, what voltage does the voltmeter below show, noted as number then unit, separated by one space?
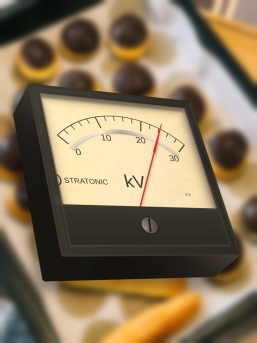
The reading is 24 kV
